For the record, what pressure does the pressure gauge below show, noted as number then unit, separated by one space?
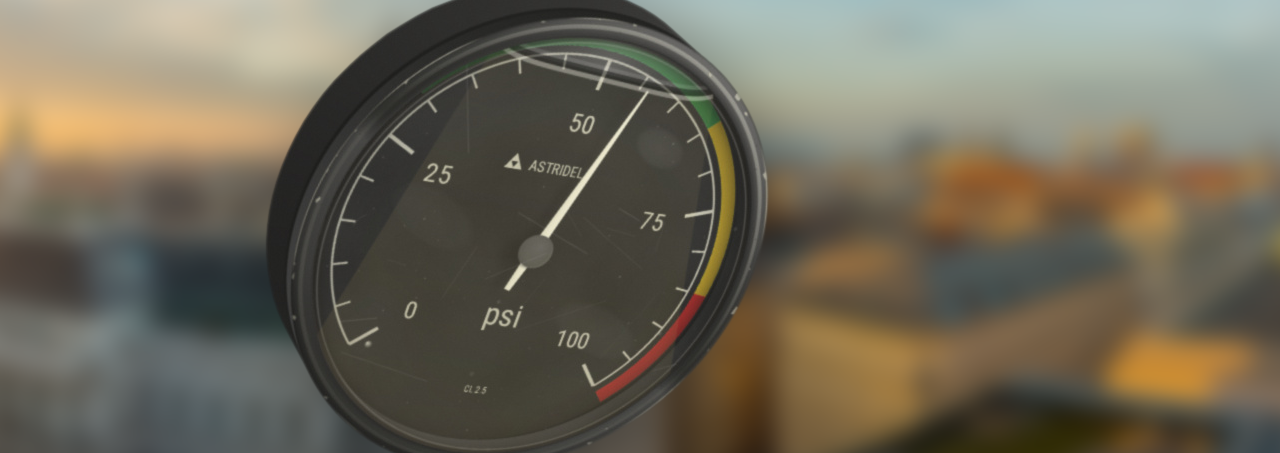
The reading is 55 psi
